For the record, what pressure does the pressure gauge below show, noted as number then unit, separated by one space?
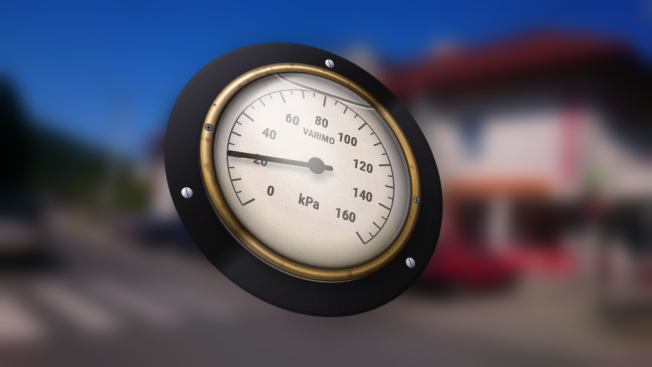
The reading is 20 kPa
